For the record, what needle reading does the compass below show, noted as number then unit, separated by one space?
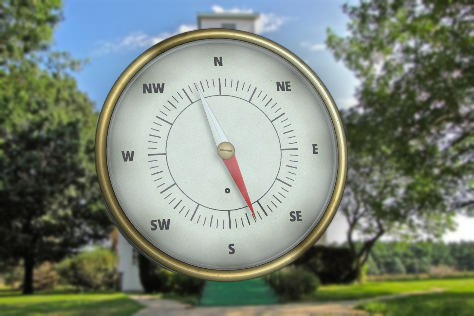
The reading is 160 °
